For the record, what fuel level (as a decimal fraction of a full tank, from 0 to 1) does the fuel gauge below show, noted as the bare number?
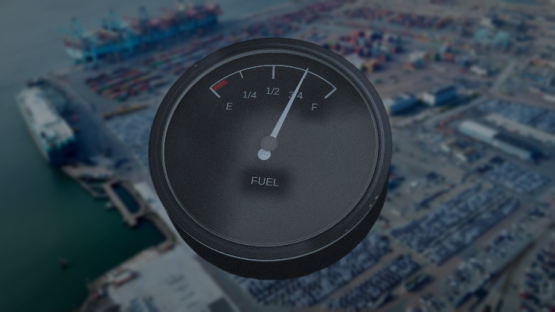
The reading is 0.75
